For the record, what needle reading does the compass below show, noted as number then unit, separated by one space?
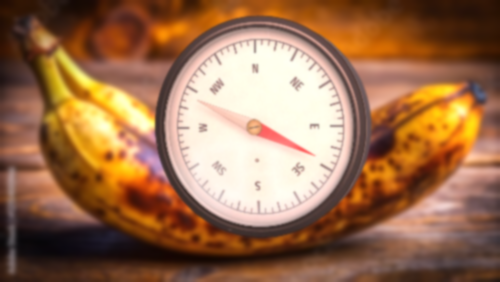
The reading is 115 °
